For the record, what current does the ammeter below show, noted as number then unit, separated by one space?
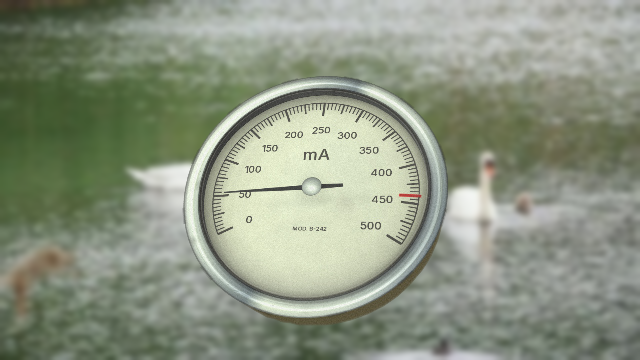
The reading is 50 mA
